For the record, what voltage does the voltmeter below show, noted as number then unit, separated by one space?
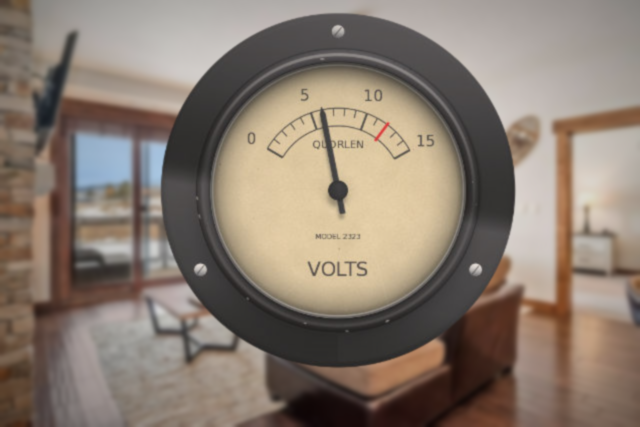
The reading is 6 V
